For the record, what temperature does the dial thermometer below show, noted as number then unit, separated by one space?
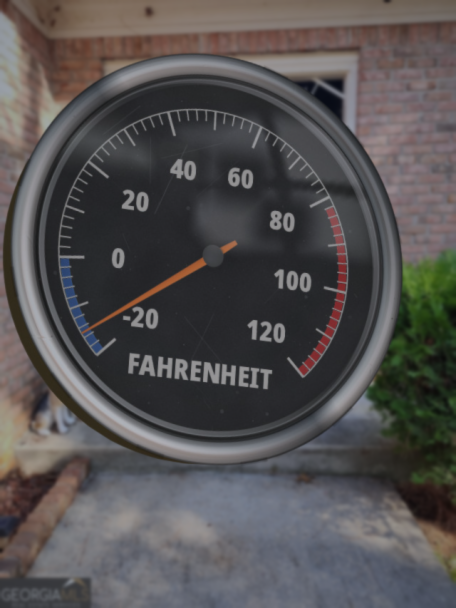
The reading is -15 °F
